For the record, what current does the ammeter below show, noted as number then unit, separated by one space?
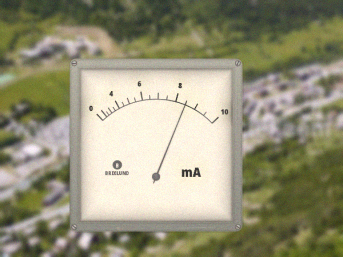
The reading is 8.5 mA
